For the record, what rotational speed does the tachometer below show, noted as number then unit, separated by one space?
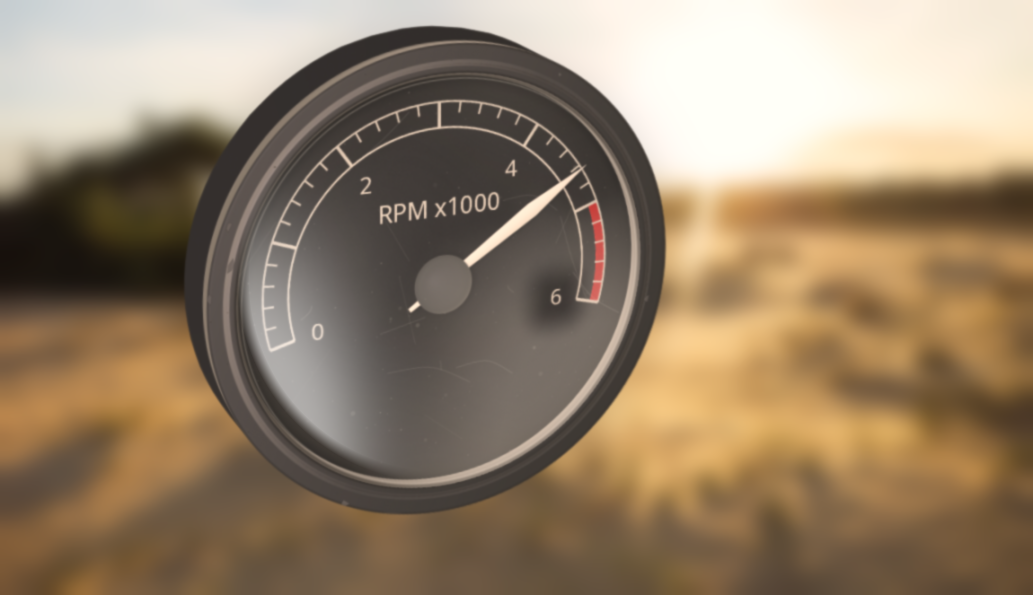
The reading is 4600 rpm
